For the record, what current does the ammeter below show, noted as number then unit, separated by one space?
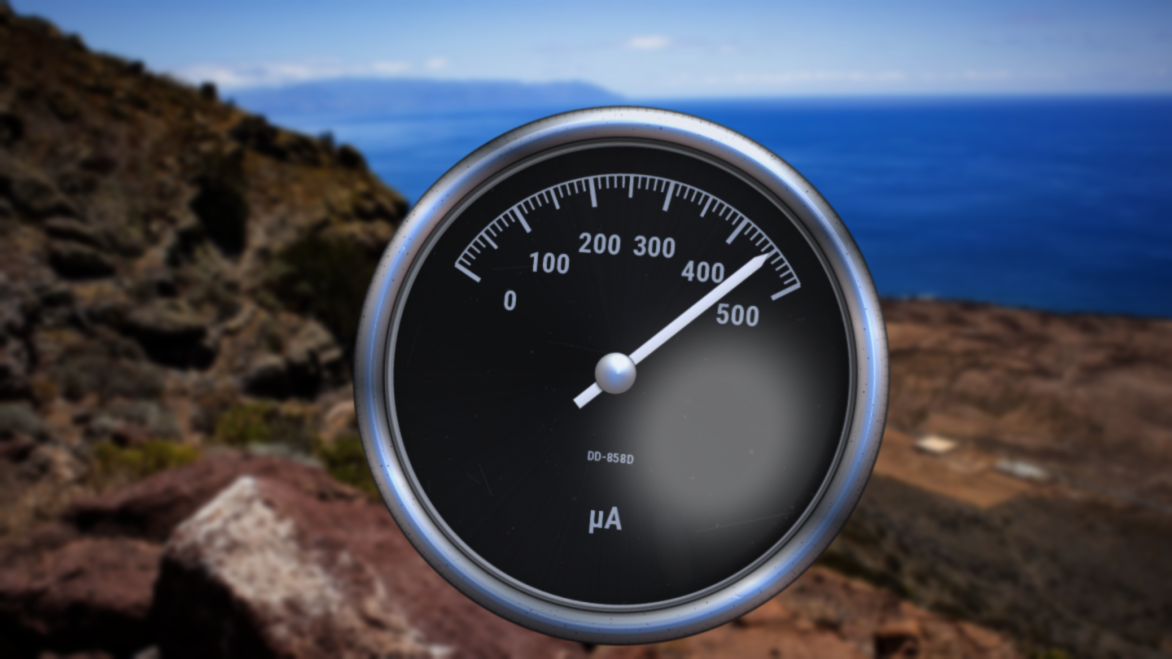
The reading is 450 µA
